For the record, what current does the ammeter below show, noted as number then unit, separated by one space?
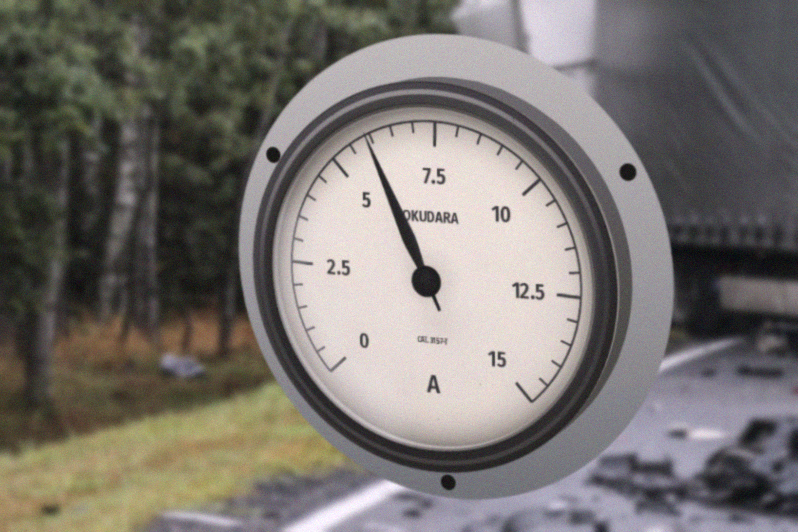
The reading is 6 A
